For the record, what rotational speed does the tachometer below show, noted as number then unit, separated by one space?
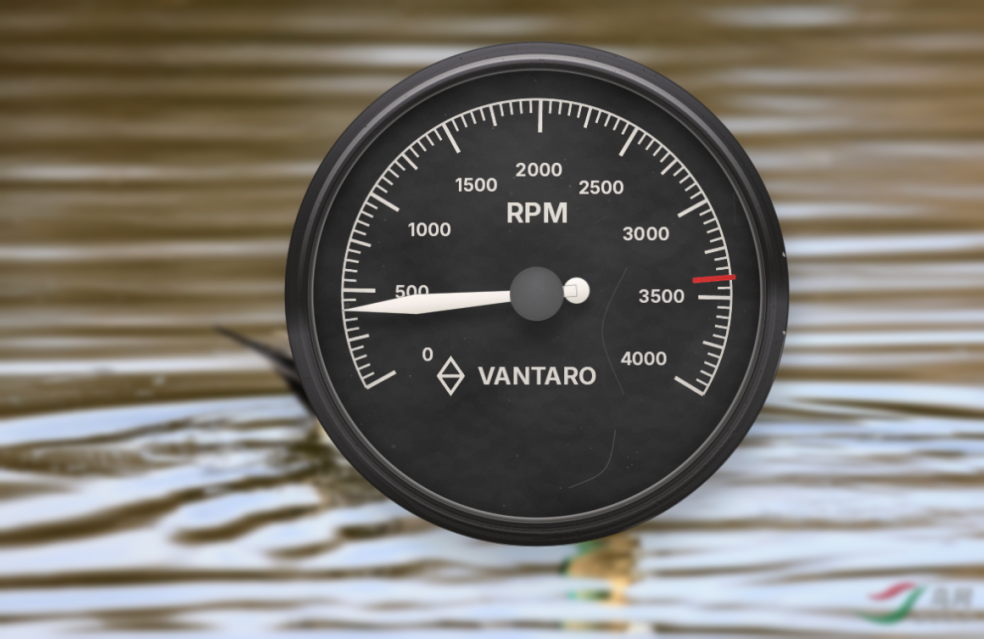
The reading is 400 rpm
